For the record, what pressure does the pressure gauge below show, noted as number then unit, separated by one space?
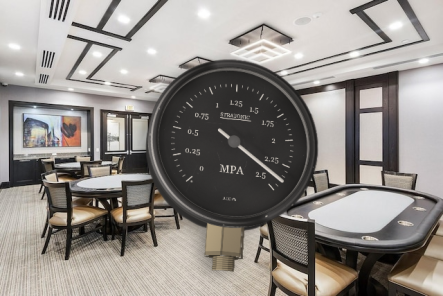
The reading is 2.4 MPa
